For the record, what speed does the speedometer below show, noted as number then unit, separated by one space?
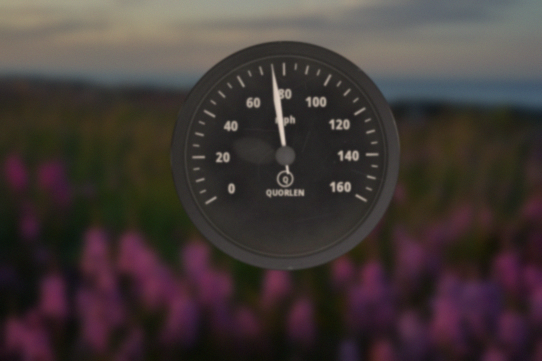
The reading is 75 mph
